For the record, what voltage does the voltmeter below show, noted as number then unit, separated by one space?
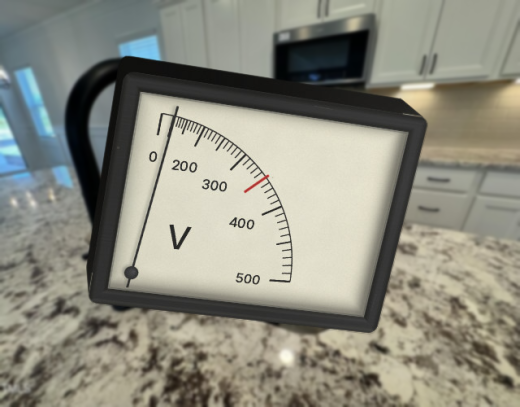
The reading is 100 V
